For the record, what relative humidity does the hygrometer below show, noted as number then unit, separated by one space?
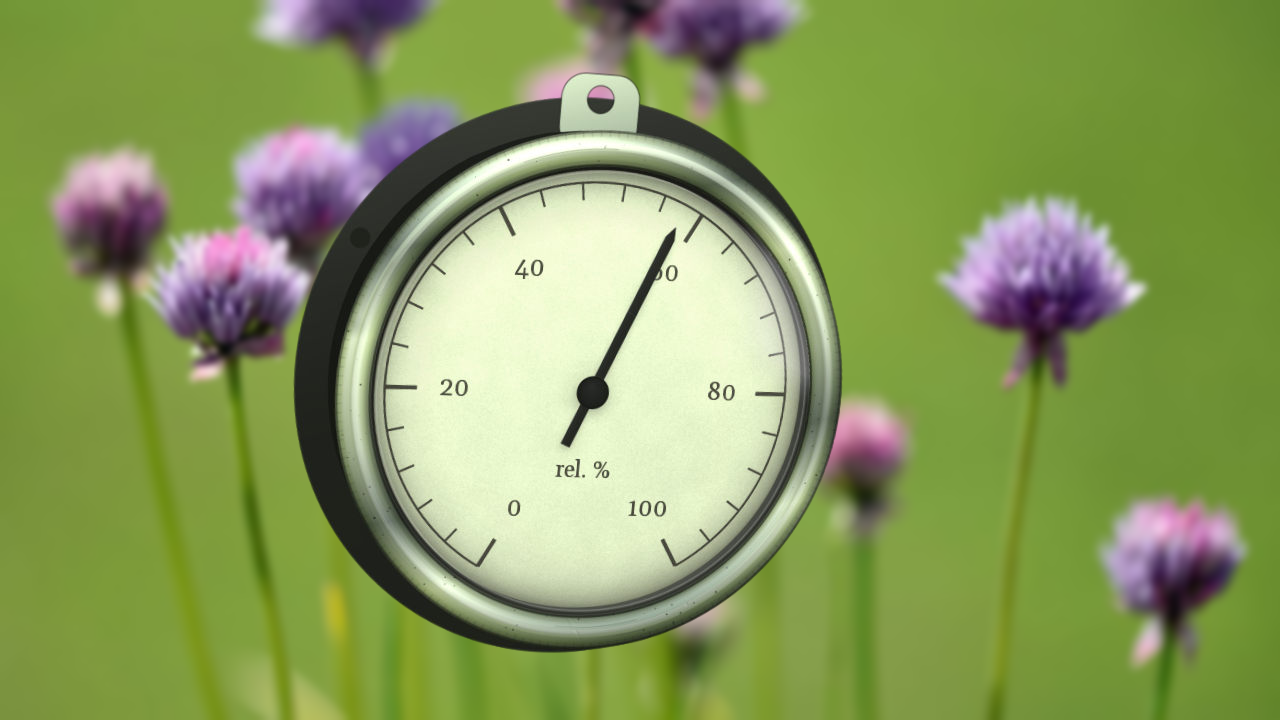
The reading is 58 %
